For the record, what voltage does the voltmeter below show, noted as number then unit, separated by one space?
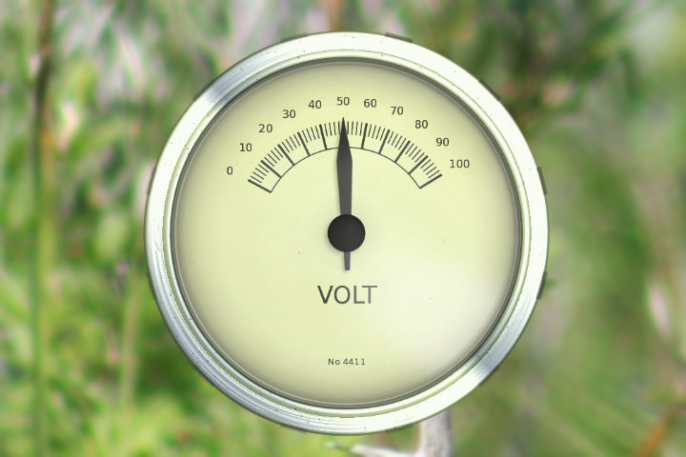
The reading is 50 V
